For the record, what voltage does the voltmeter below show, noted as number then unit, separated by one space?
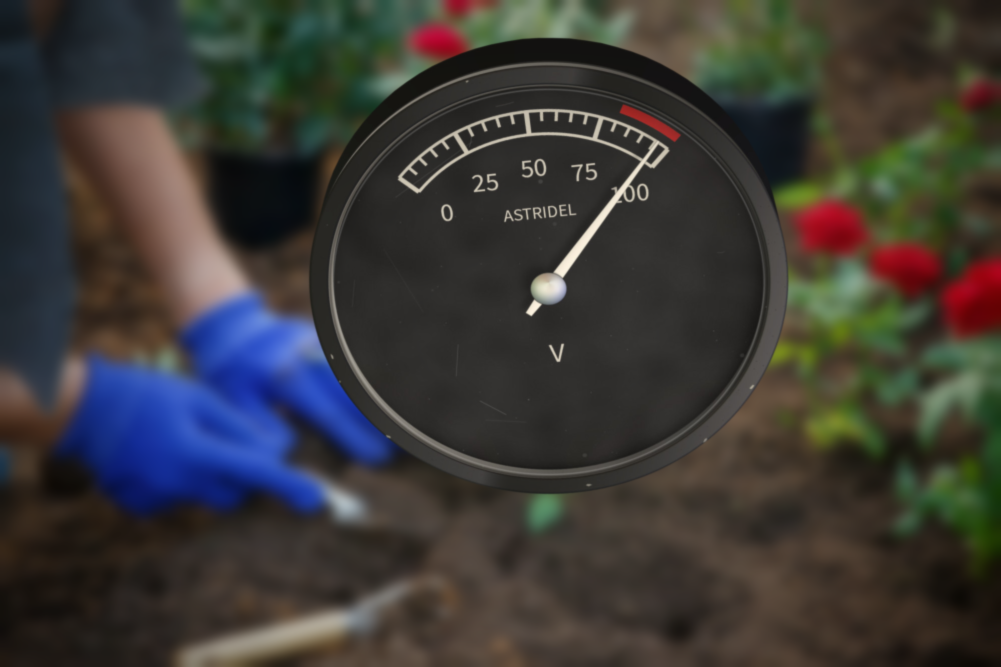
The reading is 95 V
